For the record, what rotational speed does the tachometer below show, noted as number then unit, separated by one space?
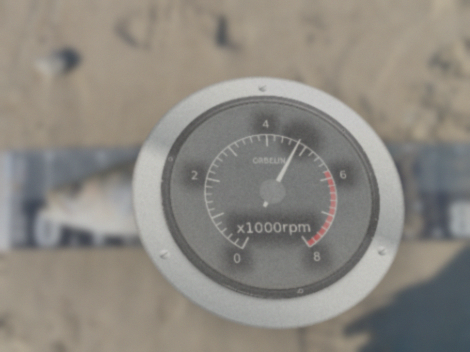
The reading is 4800 rpm
